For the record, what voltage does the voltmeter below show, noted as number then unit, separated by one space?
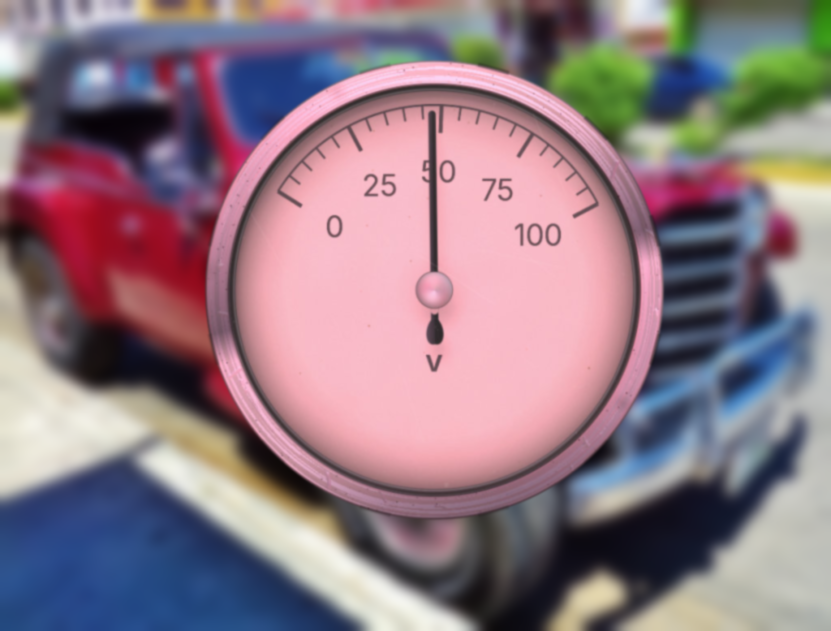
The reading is 47.5 V
